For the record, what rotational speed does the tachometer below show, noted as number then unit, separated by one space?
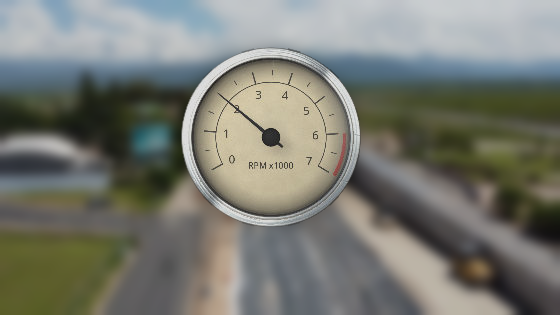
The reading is 2000 rpm
